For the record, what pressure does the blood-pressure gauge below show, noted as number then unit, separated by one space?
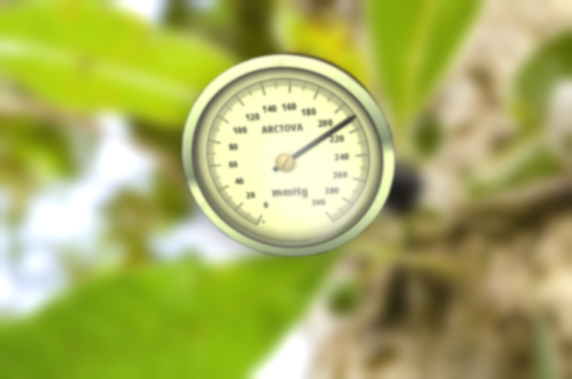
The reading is 210 mmHg
